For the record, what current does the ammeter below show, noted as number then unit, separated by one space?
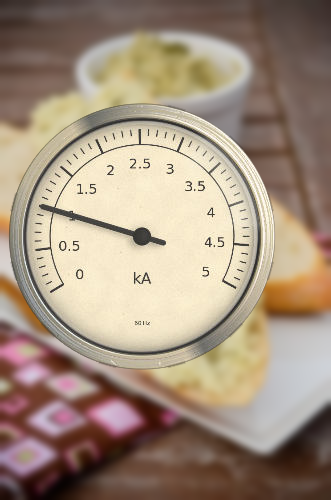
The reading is 1 kA
